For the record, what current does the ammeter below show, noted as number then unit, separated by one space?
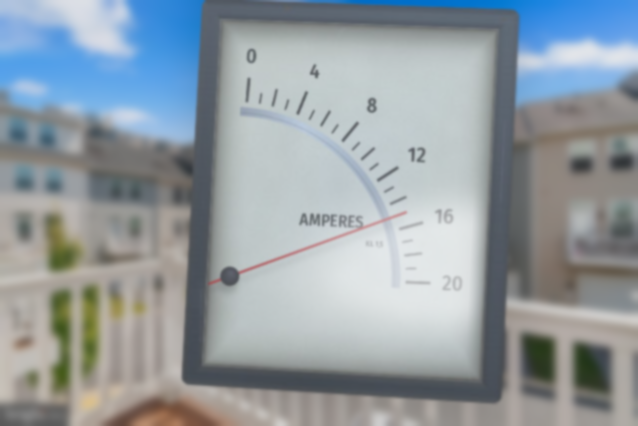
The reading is 15 A
